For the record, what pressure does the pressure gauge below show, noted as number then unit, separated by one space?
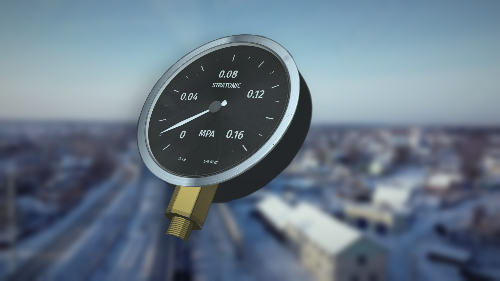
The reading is 0.01 MPa
